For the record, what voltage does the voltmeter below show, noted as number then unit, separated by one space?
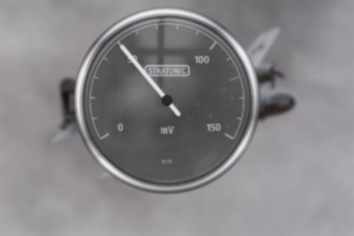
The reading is 50 mV
